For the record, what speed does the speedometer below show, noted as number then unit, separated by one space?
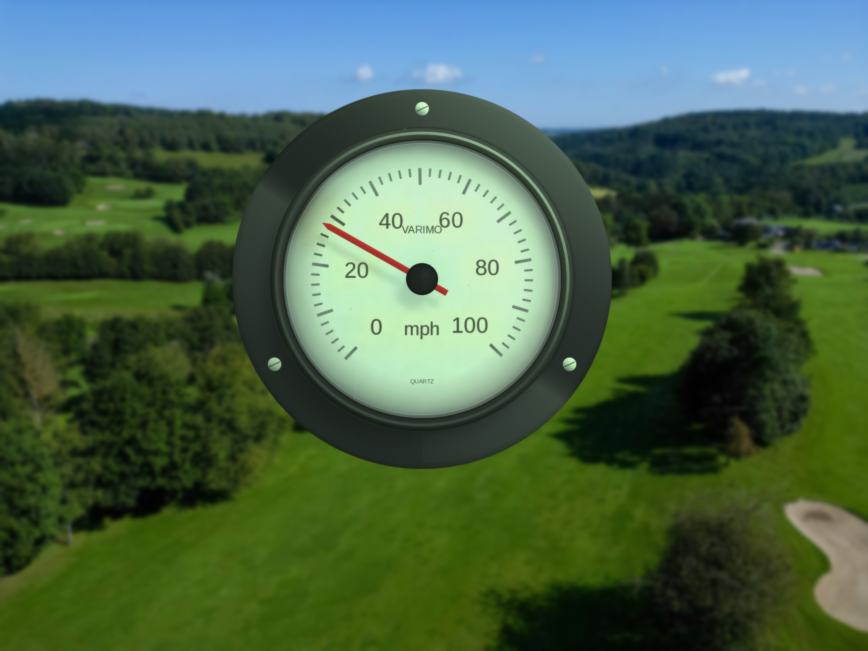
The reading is 28 mph
